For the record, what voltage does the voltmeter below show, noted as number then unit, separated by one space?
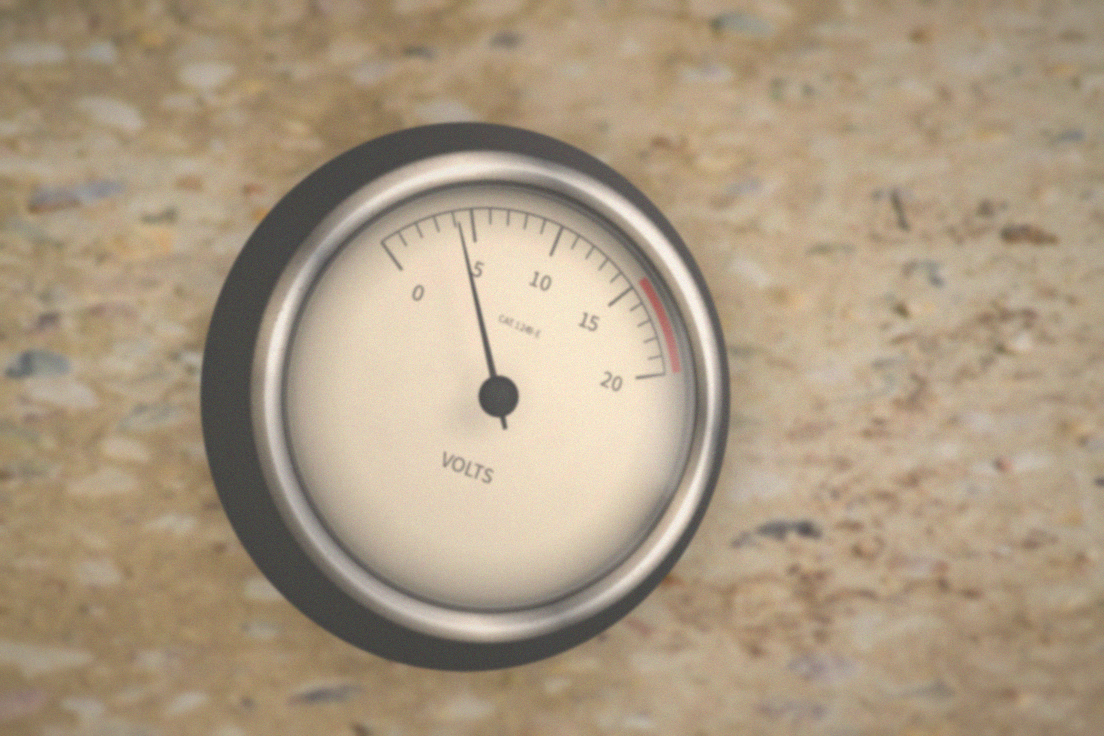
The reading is 4 V
